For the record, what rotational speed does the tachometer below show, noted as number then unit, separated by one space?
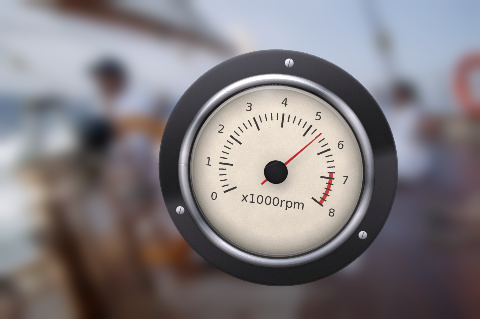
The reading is 5400 rpm
